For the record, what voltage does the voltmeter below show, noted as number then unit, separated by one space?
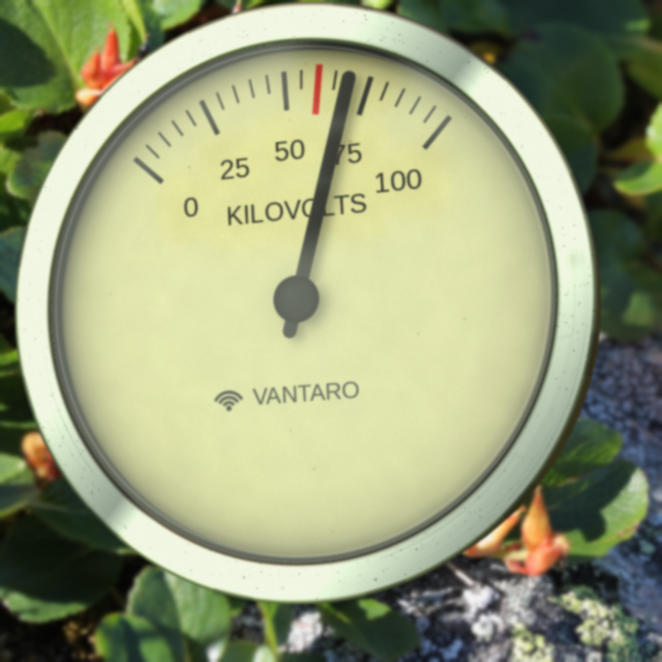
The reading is 70 kV
